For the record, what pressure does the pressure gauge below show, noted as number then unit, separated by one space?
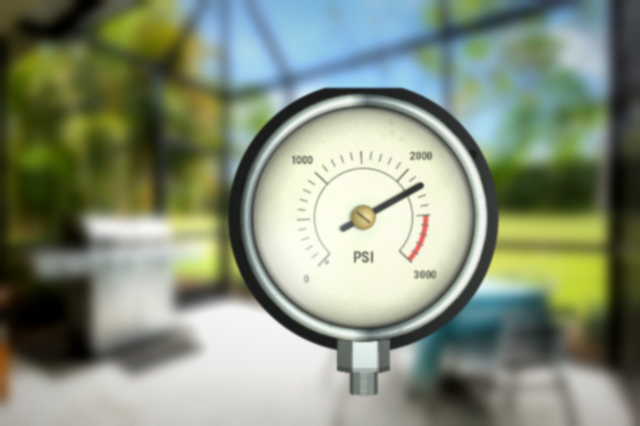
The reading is 2200 psi
